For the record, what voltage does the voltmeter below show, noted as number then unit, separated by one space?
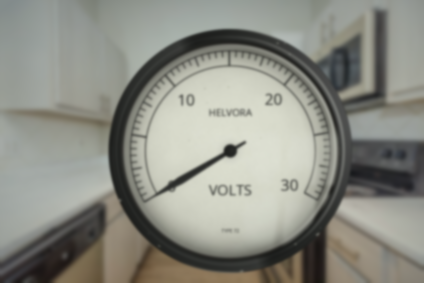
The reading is 0 V
